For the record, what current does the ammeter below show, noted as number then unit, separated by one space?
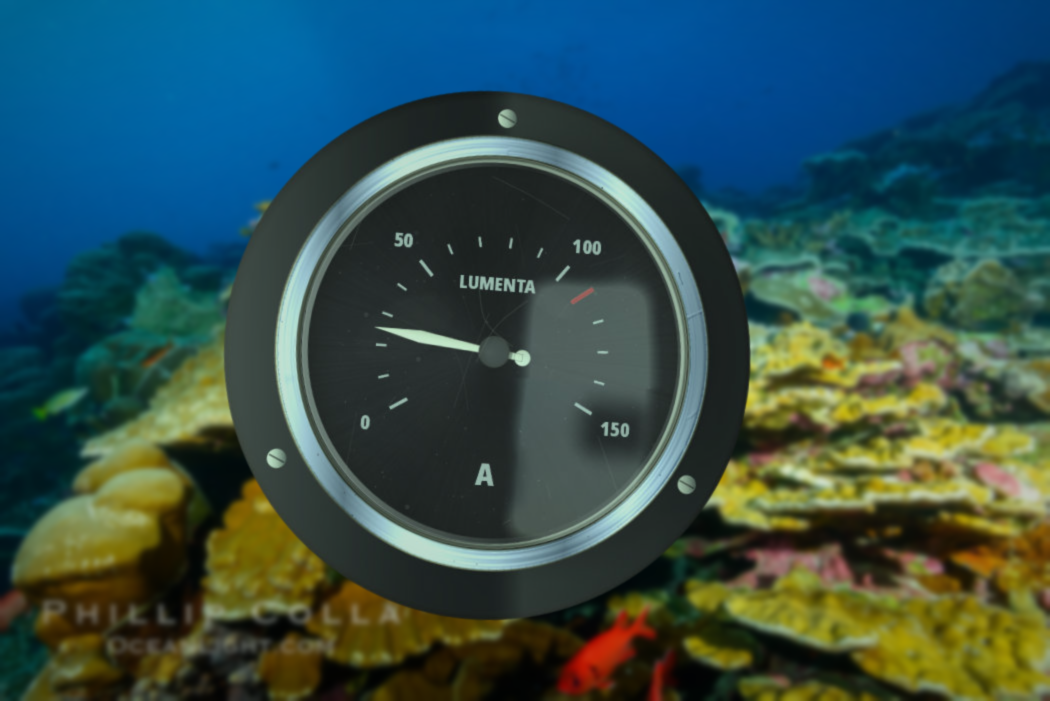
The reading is 25 A
